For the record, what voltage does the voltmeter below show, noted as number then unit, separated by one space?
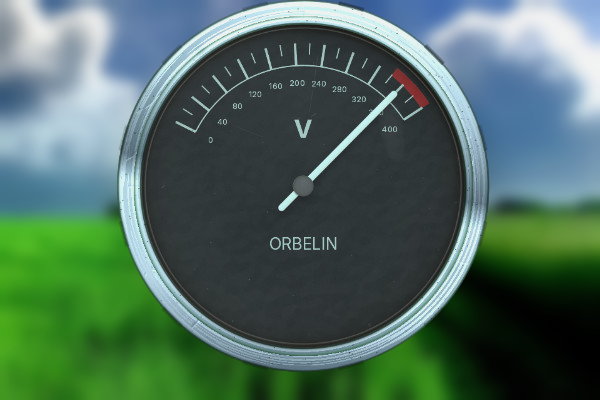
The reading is 360 V
